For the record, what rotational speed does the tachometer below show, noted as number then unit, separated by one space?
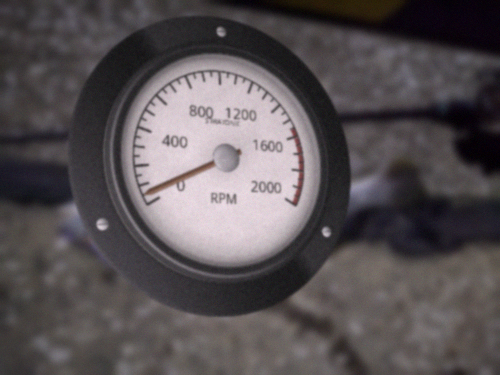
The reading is 50 rpm
